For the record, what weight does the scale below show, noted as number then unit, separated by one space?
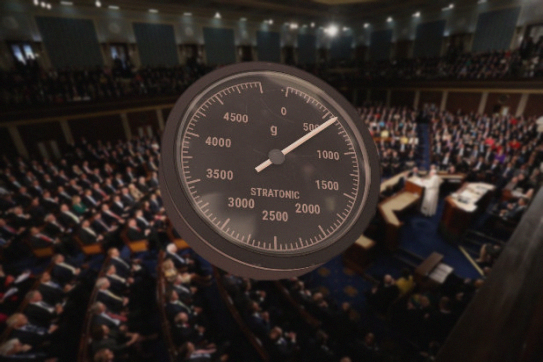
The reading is 600 g
